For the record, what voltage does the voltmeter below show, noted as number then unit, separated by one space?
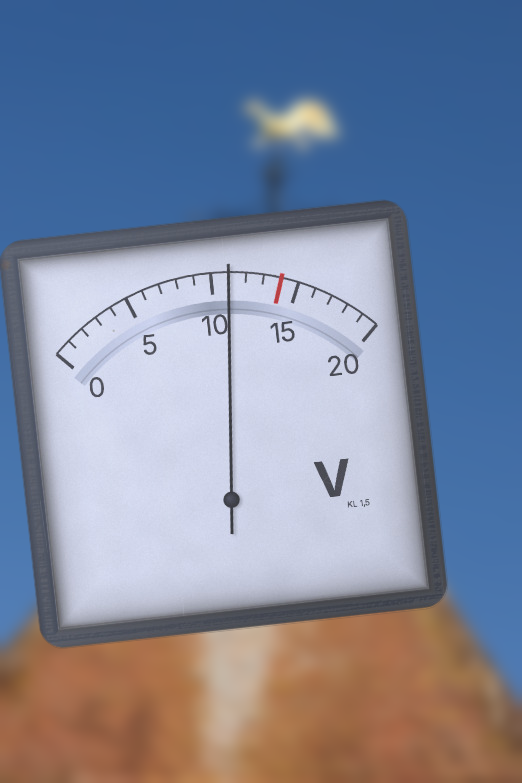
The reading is 11 V
